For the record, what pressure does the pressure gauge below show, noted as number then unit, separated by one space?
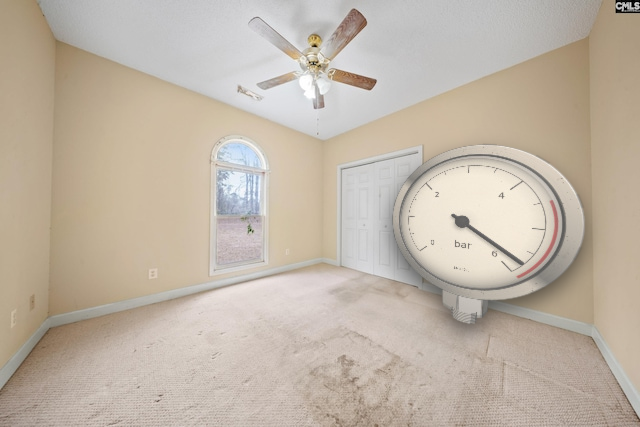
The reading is 5.75 bar
